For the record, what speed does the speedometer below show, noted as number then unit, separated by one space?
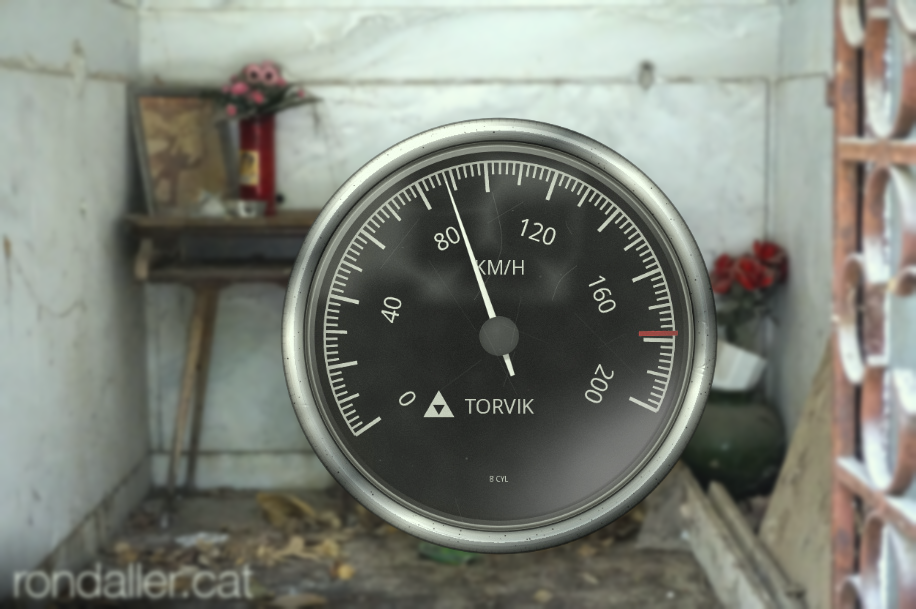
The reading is 88 km/h
